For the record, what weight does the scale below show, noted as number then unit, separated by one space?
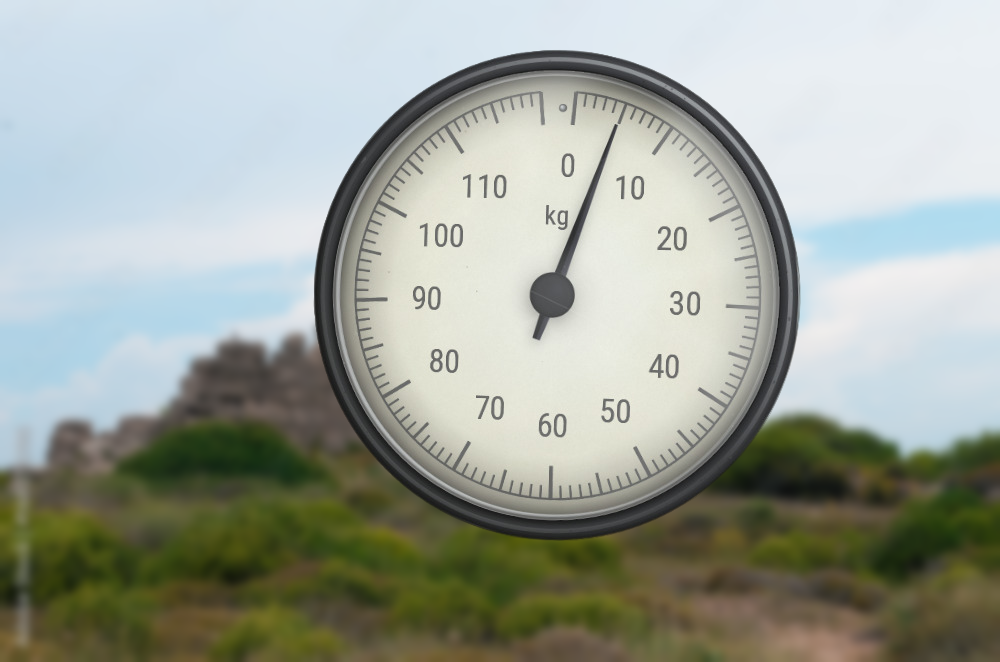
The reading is 5 kg
